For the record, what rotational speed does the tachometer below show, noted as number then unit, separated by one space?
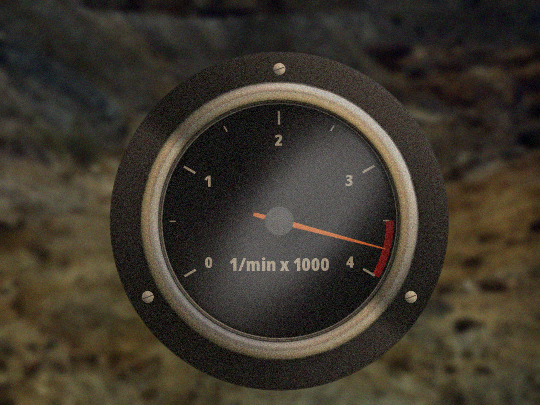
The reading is 3750 rpm
